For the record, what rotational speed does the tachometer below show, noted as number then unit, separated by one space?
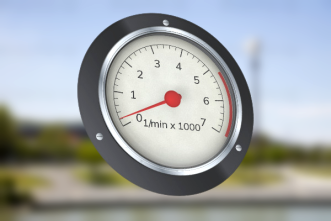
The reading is 200 rpm
